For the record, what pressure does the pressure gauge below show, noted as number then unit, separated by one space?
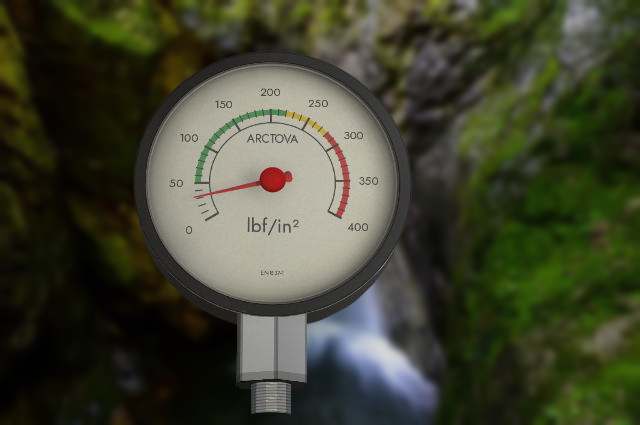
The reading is 30 psi
